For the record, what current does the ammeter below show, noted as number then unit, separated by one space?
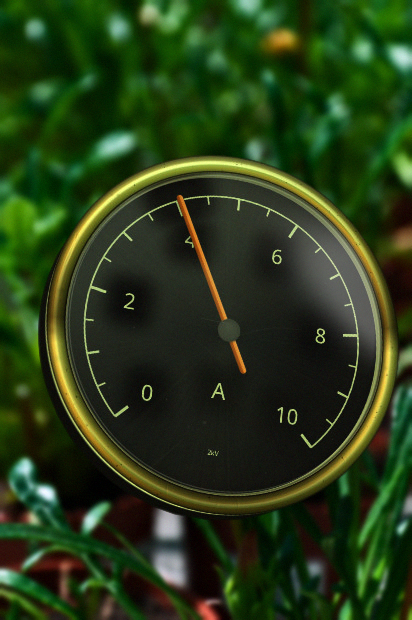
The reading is 4 A
